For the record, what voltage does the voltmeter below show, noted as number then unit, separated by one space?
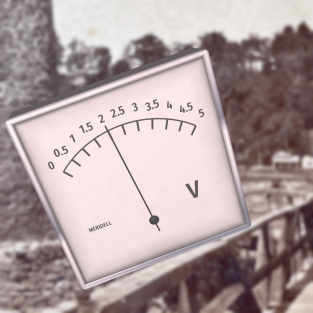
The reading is 2 V
